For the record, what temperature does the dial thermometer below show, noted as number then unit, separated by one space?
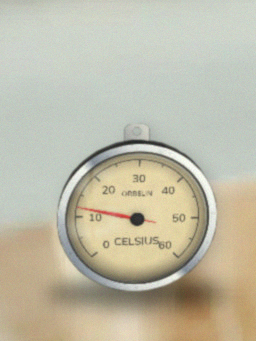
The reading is 12.5 °C
